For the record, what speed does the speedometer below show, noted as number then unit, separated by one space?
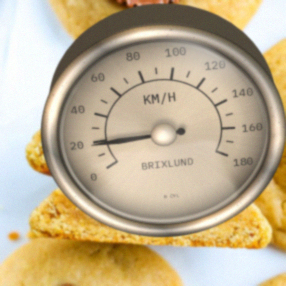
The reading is 20 km/h
